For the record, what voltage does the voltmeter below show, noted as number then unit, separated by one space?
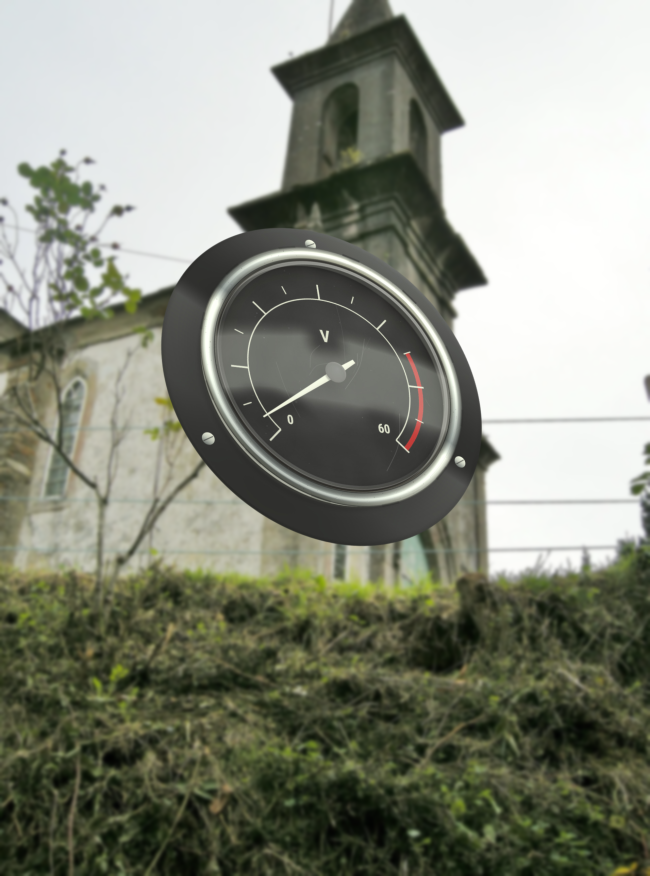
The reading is 2.5 V
